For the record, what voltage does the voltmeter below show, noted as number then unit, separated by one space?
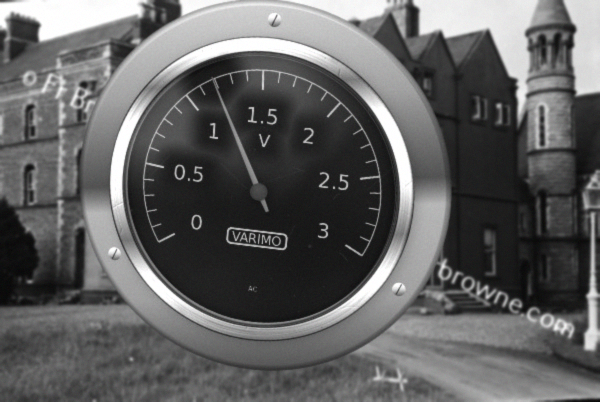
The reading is 1.2 V
